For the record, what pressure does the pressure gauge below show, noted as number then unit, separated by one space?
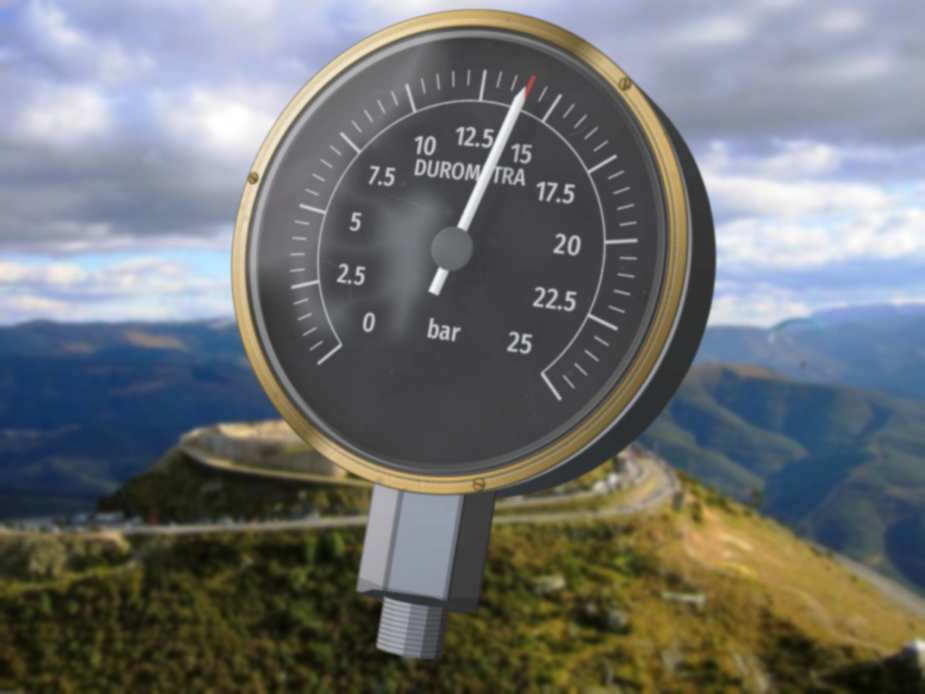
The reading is 14 bar
